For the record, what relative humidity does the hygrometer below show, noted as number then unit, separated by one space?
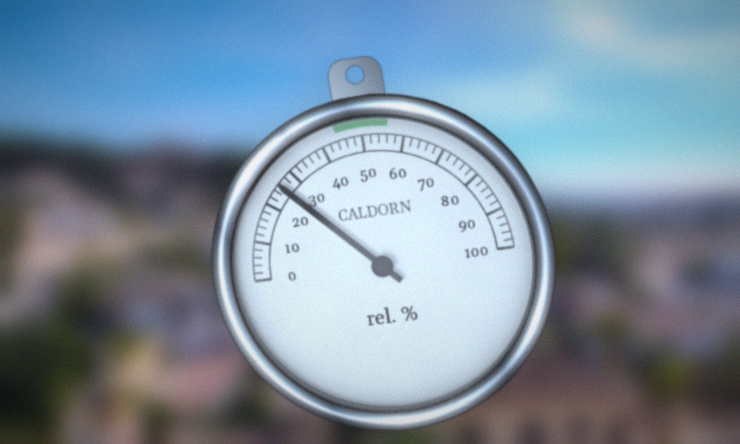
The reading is 26 %
